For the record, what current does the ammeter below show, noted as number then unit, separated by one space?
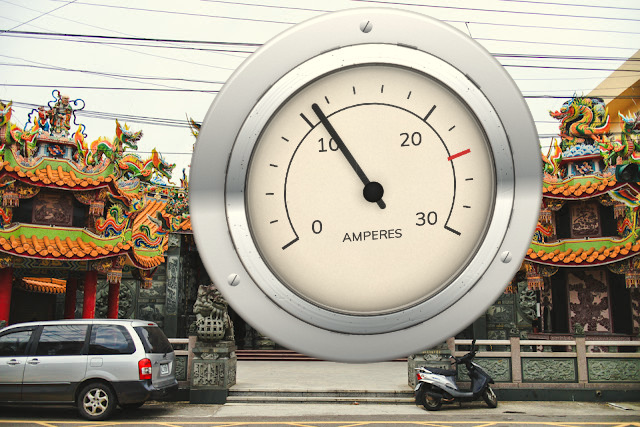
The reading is 11 A
